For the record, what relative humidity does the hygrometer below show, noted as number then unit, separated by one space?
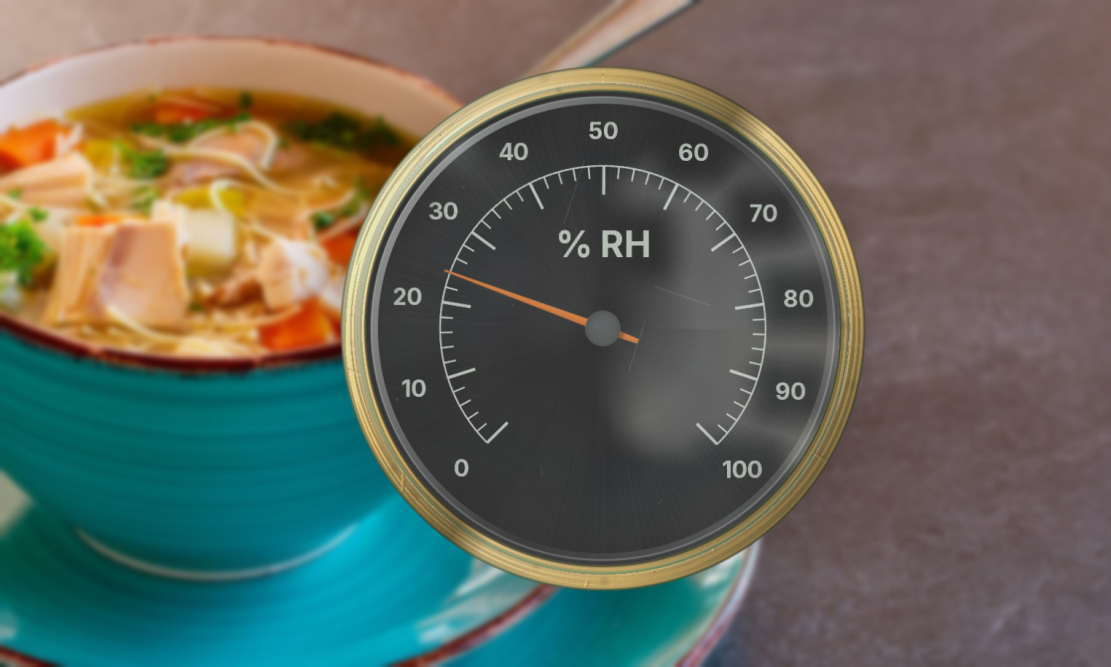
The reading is 24 %
